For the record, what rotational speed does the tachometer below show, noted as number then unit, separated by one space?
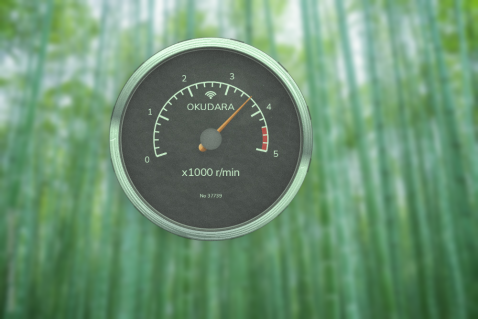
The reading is 3600 rpm
